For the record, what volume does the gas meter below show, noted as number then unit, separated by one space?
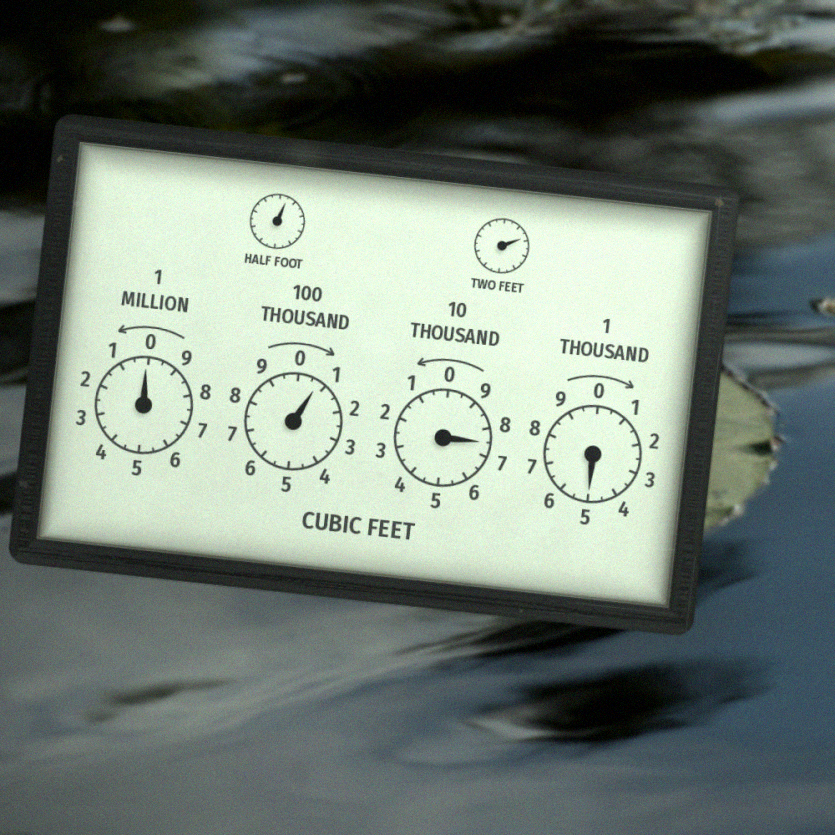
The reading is 7500 ft³
